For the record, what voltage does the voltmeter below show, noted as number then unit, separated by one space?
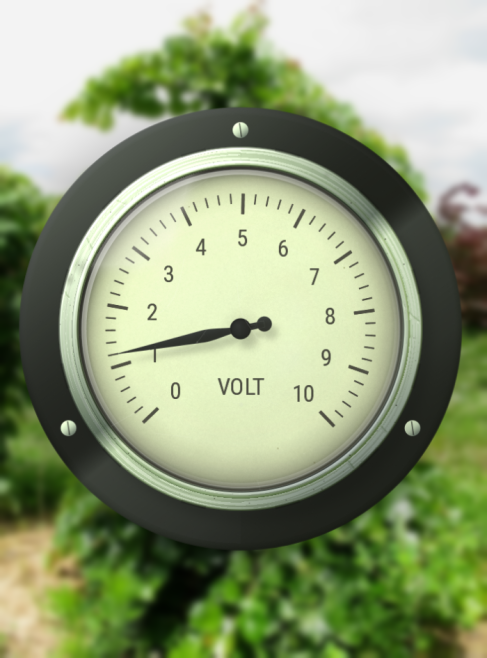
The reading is 1.2 V
